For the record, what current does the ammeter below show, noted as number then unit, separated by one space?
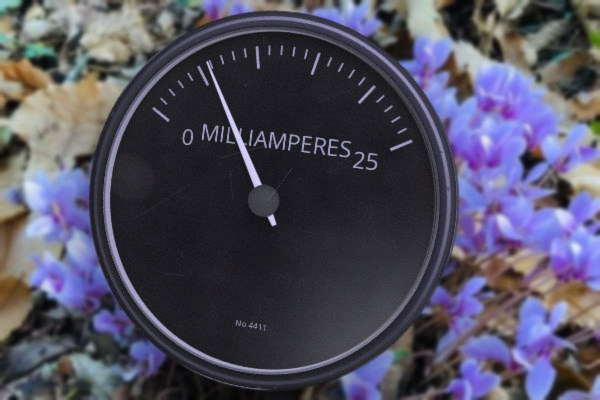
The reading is 6 mA
